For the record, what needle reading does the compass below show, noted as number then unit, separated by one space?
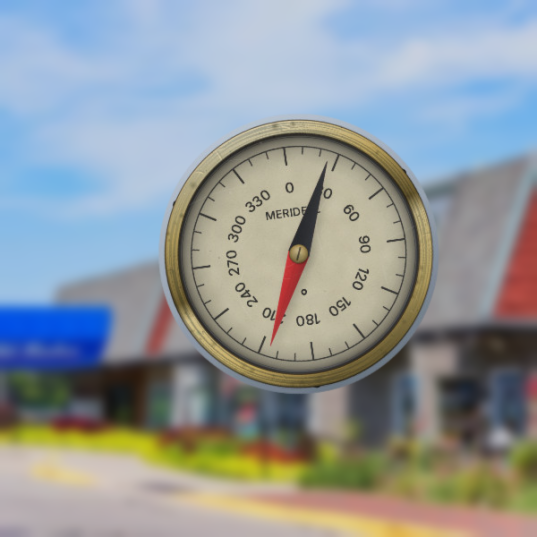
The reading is 205 °
